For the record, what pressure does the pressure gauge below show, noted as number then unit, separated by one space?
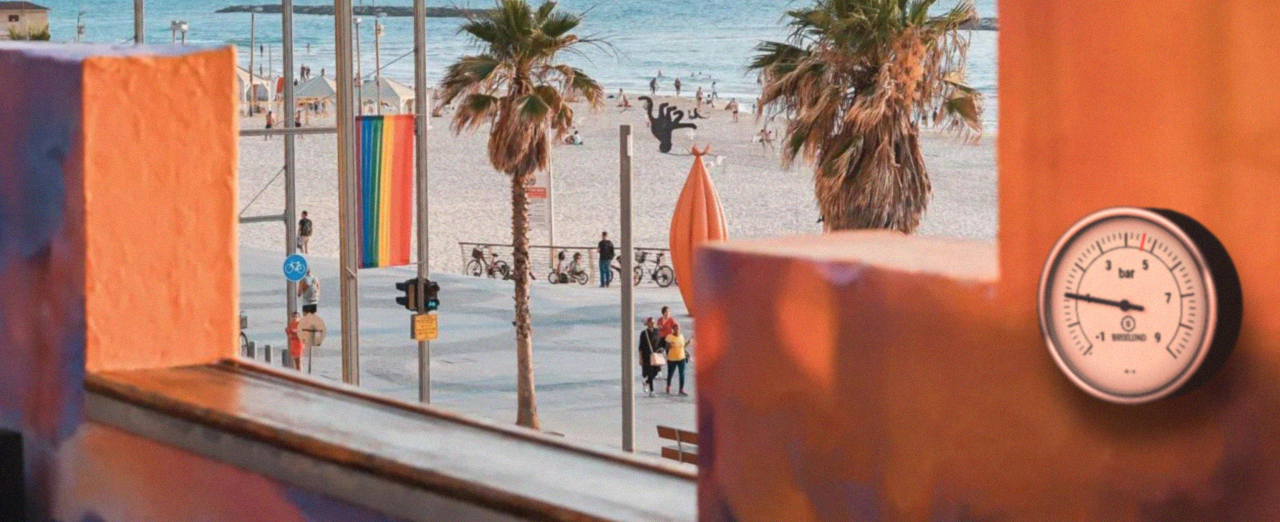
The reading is 1 bar
